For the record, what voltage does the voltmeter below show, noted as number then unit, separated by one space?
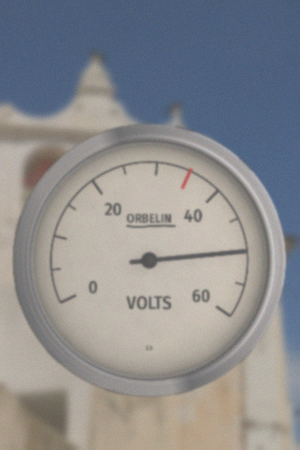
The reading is 50 V
